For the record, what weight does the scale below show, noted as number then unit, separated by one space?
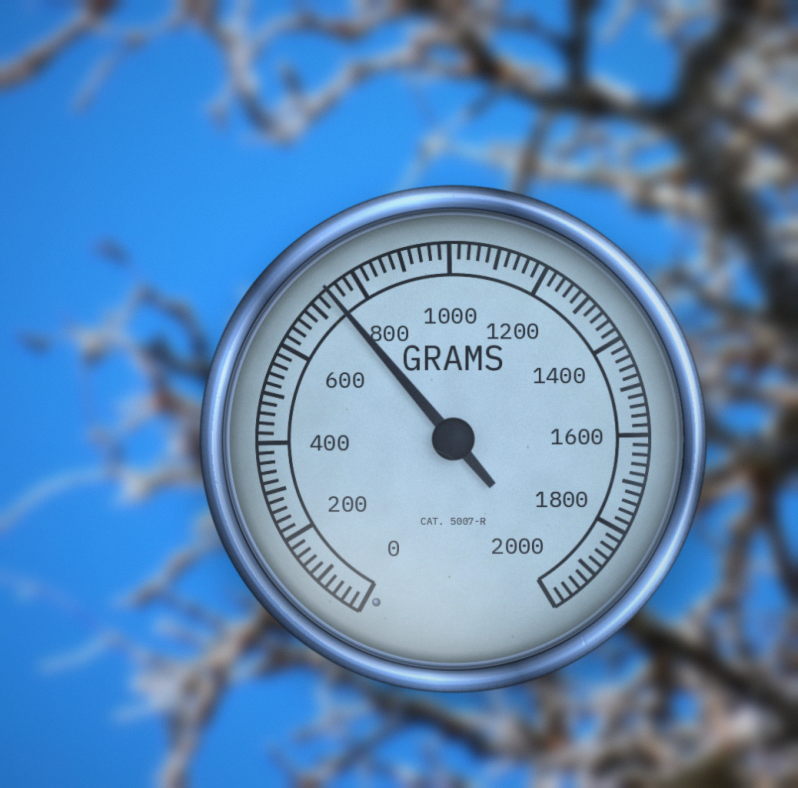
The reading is 740 g
